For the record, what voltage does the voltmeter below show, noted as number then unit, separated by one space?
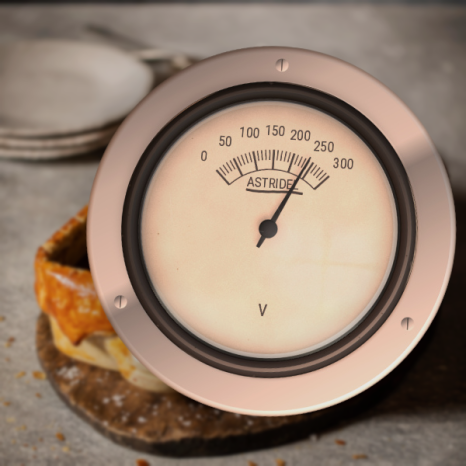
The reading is 240 V
